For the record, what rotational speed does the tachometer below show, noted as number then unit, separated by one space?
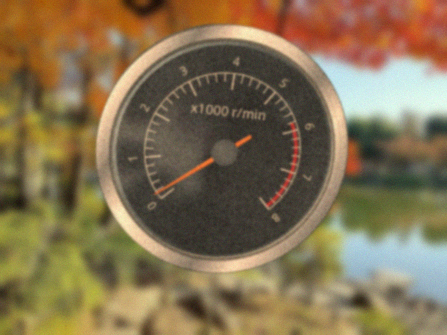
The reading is 200 rpm
